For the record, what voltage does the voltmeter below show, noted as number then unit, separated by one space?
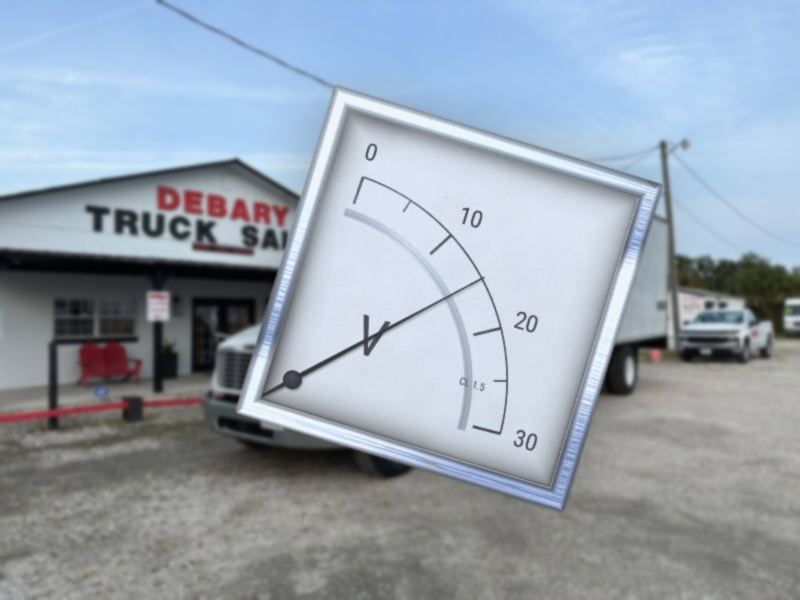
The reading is 15 V
